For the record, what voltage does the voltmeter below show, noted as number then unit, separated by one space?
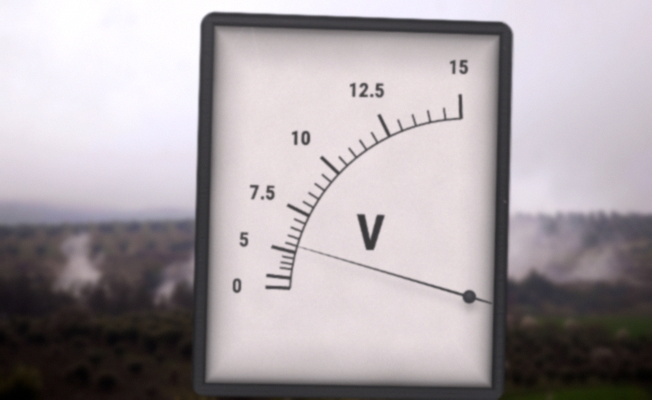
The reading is 5.5 V
